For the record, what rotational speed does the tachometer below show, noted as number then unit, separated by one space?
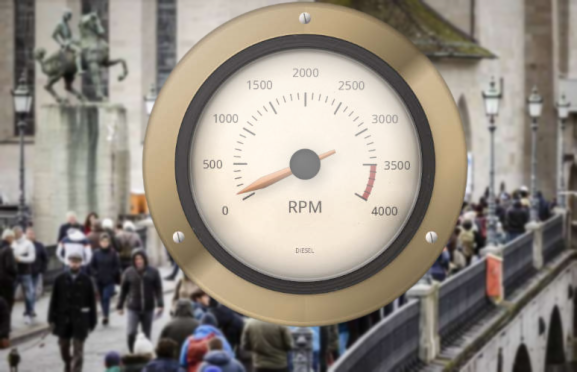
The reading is 100 rpm
